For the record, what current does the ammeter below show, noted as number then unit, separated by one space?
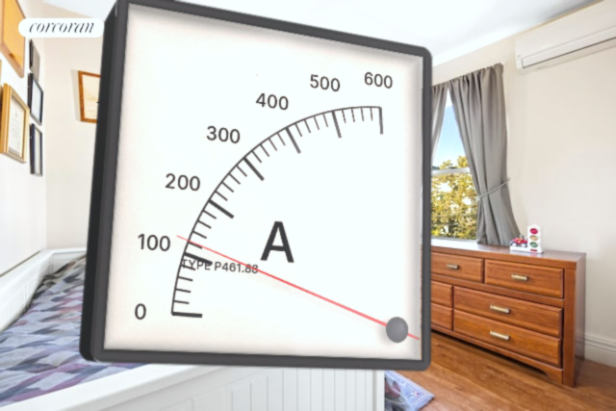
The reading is 120 A
